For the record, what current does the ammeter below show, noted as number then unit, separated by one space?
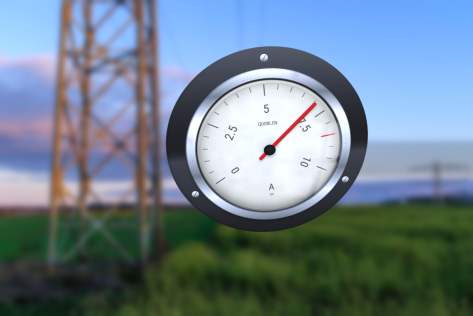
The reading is 7 A
